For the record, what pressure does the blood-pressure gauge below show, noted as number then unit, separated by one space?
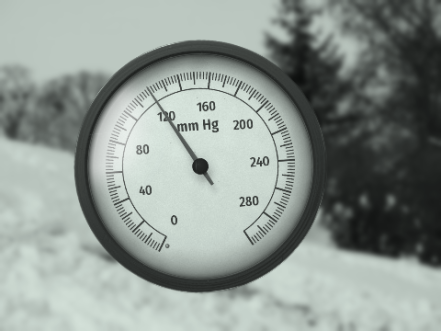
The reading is 120 mmHg
